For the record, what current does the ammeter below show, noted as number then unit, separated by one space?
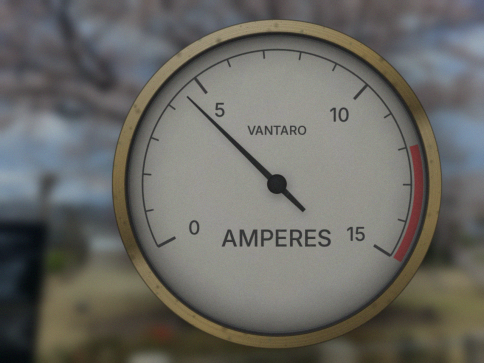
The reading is 4.5 A
